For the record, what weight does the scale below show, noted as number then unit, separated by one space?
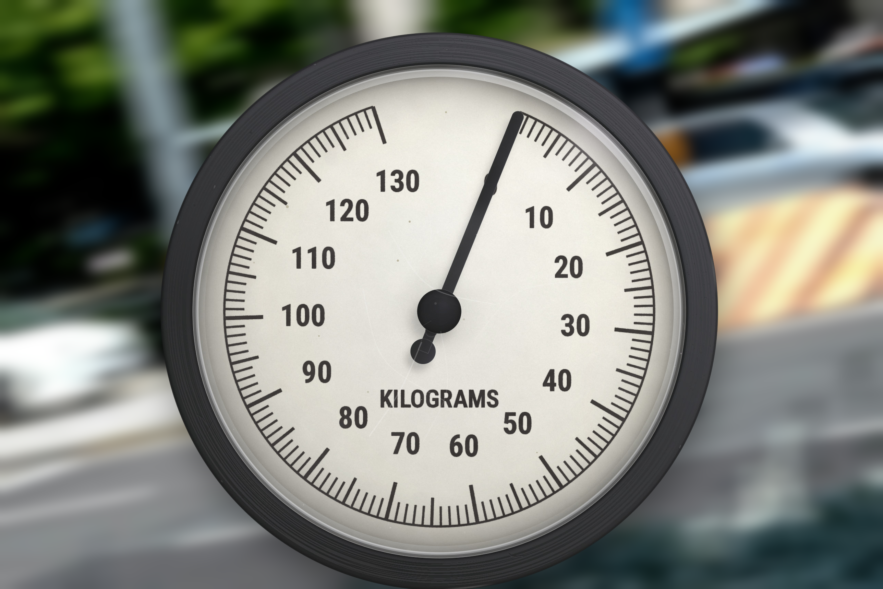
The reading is 0 kg
